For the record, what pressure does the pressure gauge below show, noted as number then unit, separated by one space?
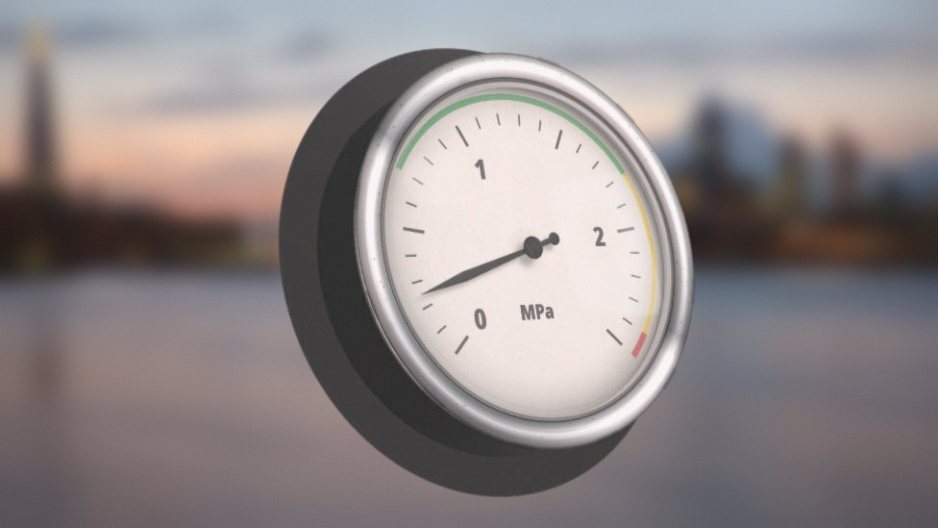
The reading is 0.25 MPa
